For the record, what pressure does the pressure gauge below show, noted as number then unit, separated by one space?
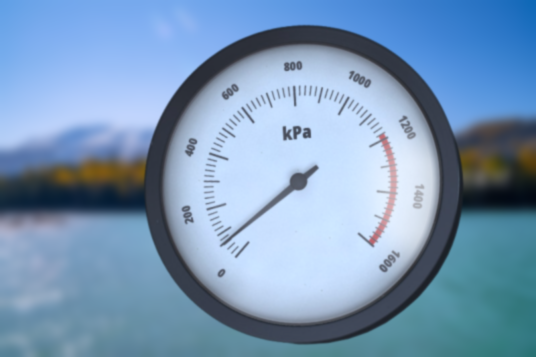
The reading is 60 kPa
